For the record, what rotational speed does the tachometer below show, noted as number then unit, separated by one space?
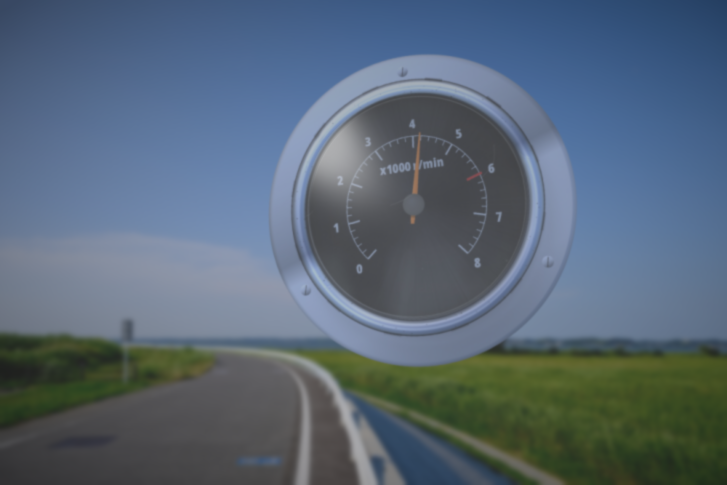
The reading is 4200 rpm
